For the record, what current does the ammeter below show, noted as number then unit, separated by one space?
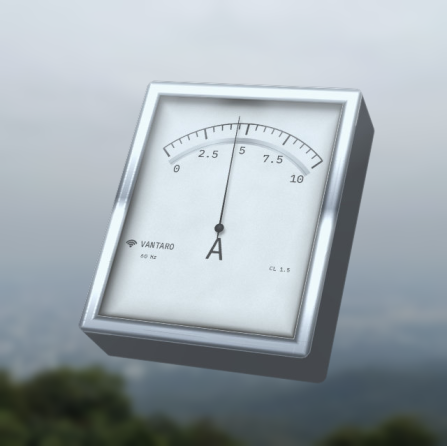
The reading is 4.5 A
